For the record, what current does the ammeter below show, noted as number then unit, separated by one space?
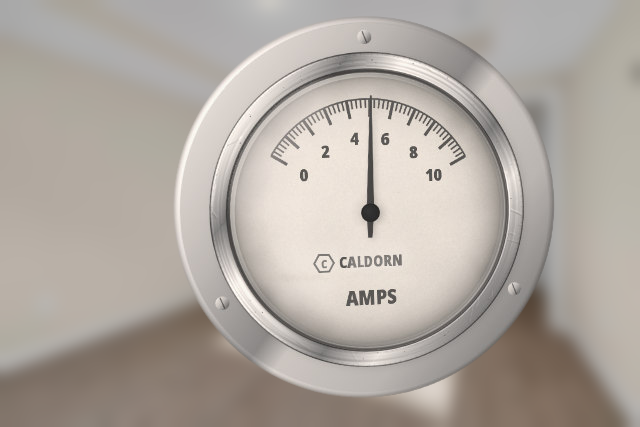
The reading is 5 A
